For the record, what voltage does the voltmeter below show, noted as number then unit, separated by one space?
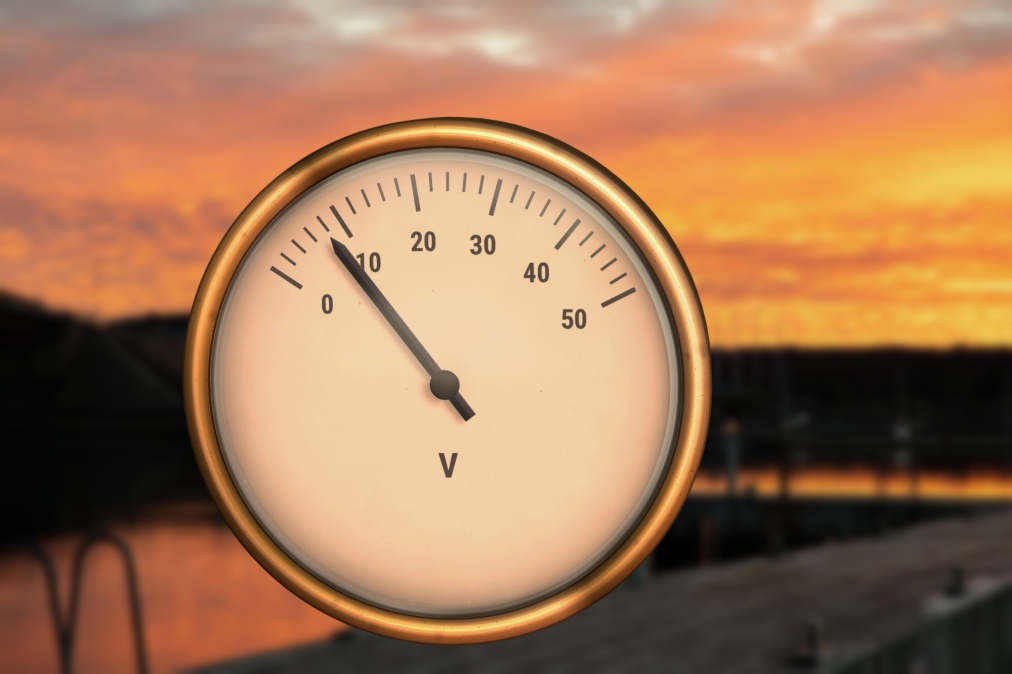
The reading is 8 V
